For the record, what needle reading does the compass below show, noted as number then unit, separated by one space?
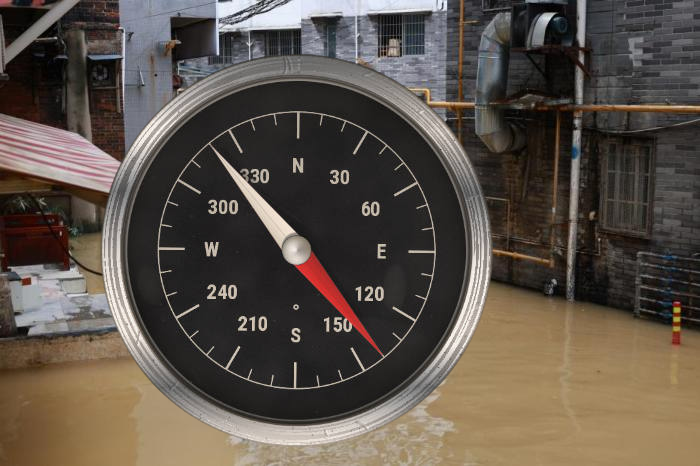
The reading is 140 °
